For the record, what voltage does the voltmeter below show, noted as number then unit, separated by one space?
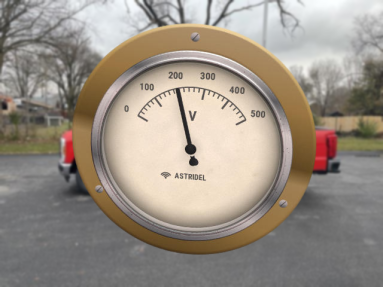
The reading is 200 V
